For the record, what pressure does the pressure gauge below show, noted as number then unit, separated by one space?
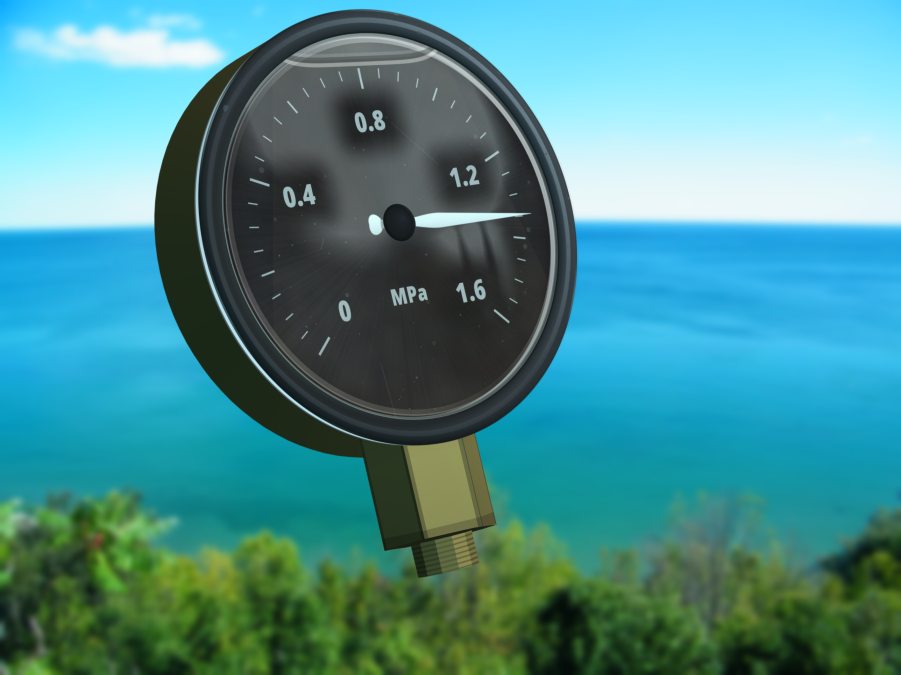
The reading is 1.35 MPa
